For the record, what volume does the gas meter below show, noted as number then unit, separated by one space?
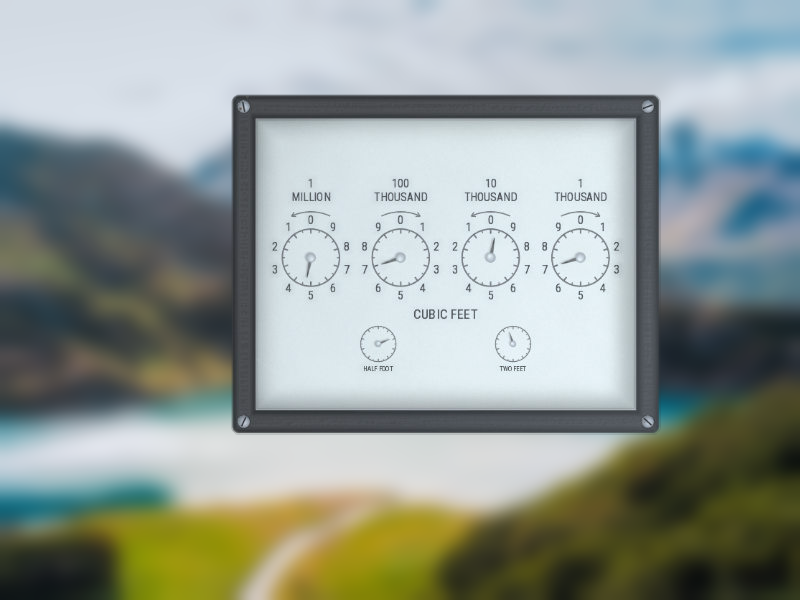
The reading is 469700 ft³
